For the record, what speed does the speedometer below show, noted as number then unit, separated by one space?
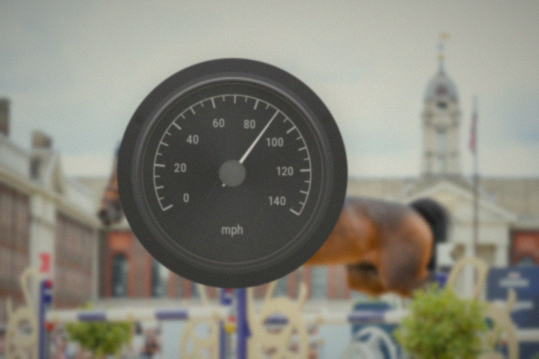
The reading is 90 mph
